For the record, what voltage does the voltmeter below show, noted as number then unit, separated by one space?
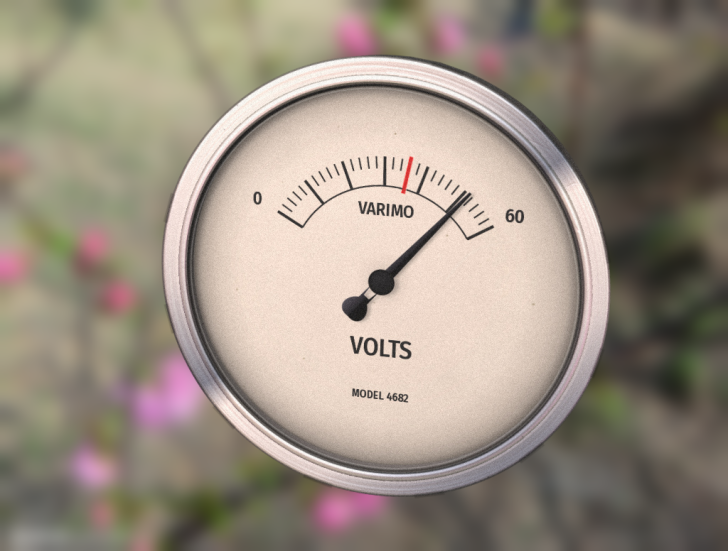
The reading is 51 V
